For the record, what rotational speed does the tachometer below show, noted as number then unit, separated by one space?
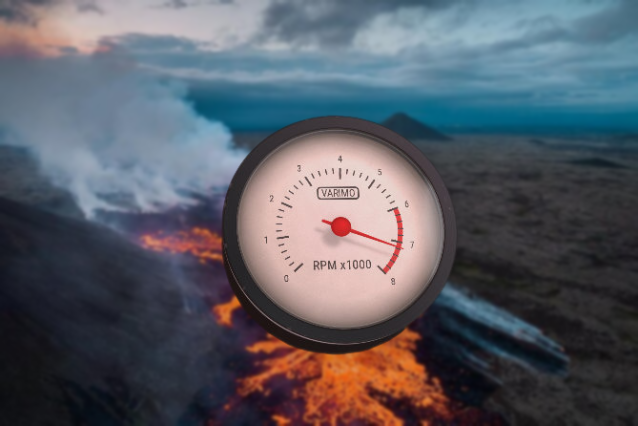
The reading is 7200 rpm
